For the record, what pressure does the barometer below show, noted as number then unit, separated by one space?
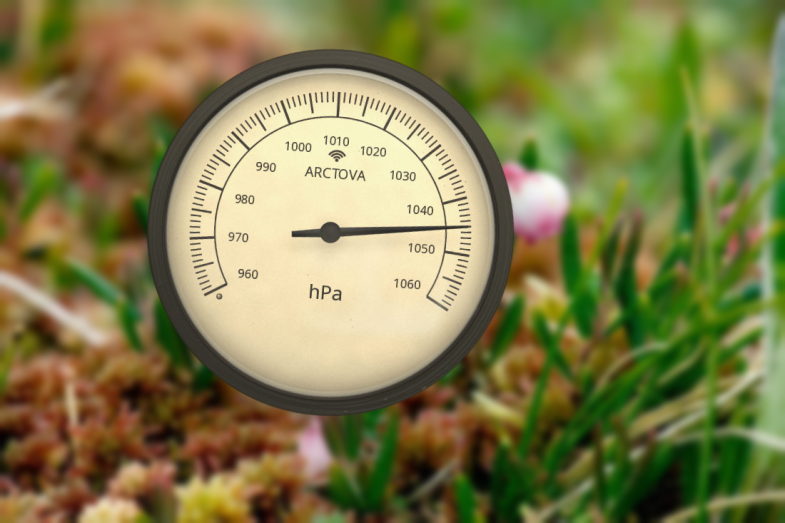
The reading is 1045 hPa
